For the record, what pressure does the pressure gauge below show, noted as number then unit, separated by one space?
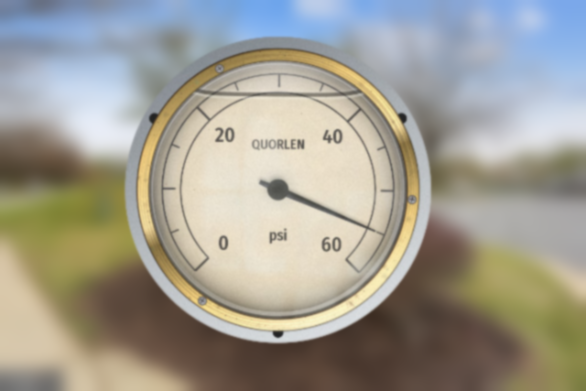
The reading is 55 psi
